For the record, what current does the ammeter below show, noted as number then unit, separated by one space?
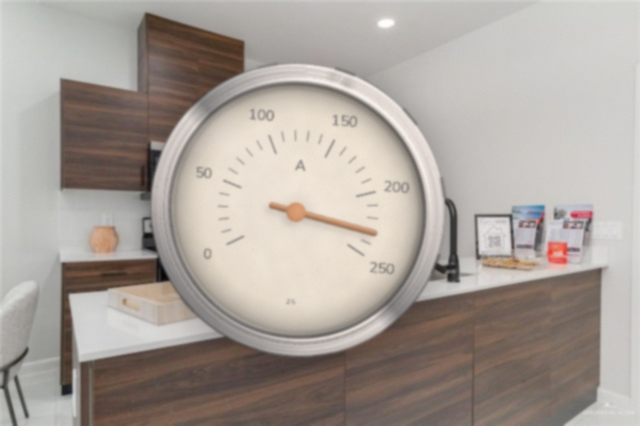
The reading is 230 A
